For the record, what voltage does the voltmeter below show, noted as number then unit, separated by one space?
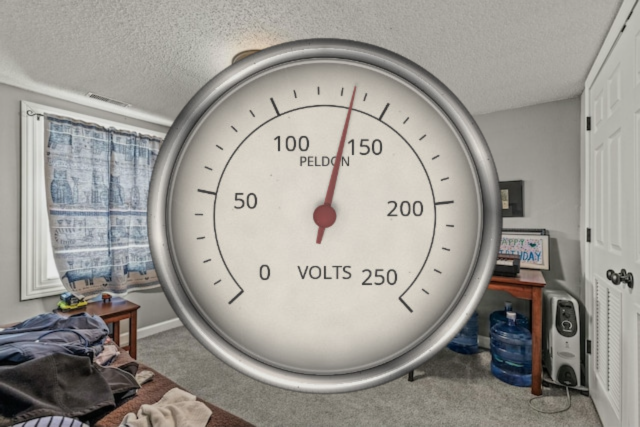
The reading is 135 V
